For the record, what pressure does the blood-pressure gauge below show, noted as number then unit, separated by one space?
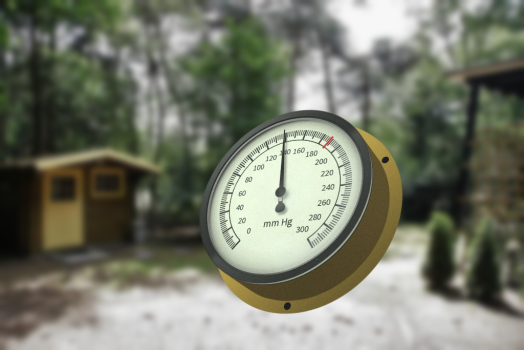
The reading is 140 mmHg
